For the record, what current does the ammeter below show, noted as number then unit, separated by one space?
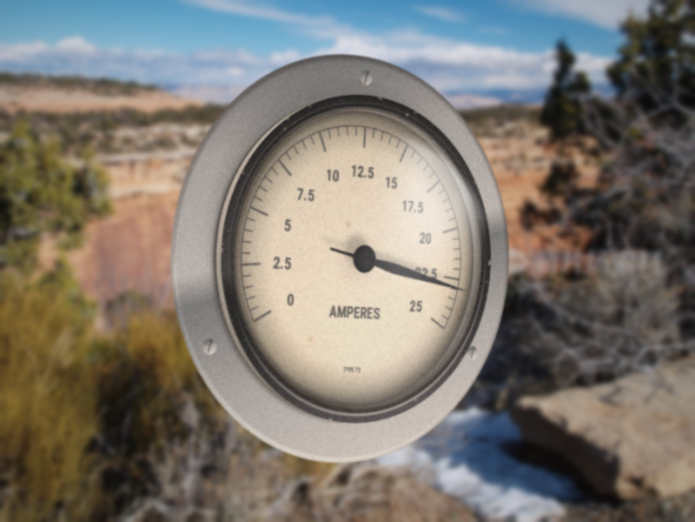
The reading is 23 A
